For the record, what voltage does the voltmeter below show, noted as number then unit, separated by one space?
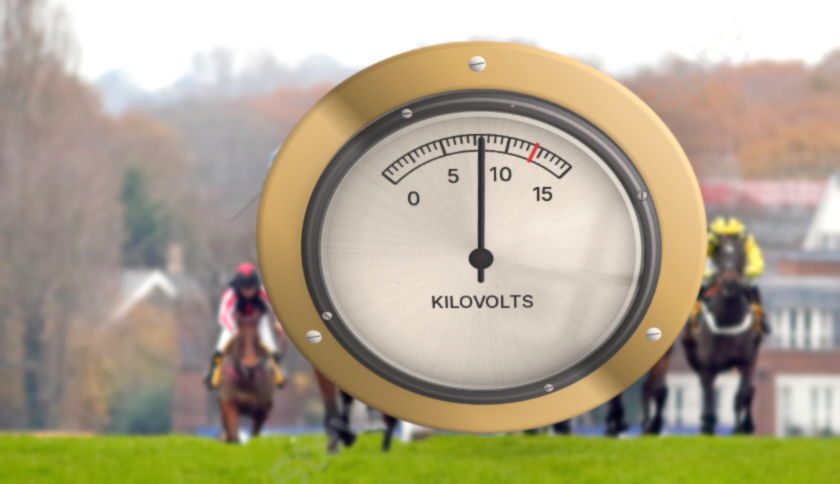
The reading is 8 kV
